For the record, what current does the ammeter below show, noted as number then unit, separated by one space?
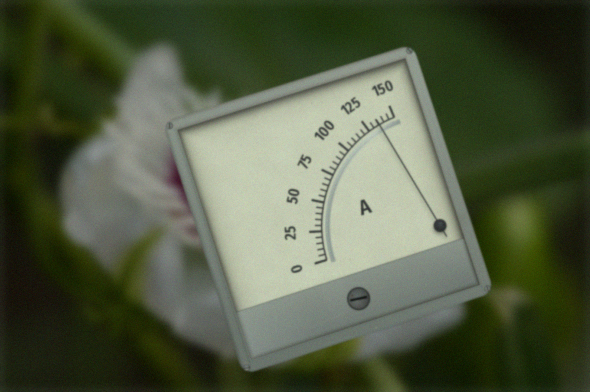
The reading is 135 A
